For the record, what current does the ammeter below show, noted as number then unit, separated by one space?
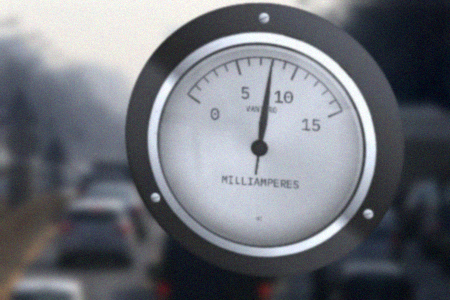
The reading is 8 mA
